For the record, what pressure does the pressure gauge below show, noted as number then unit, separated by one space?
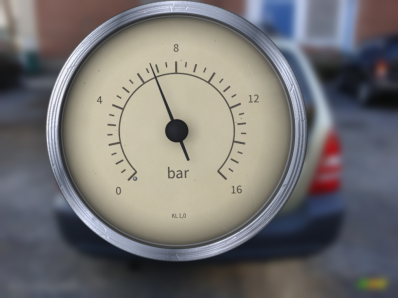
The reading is 6.75 bar
